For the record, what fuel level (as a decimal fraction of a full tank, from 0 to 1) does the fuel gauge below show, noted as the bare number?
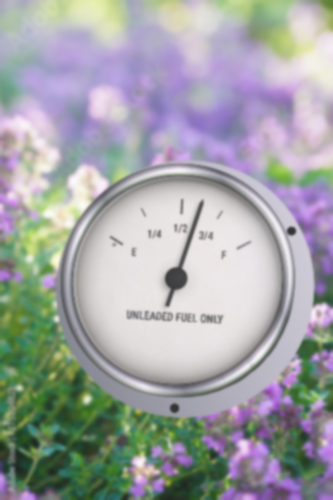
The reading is 0.625
